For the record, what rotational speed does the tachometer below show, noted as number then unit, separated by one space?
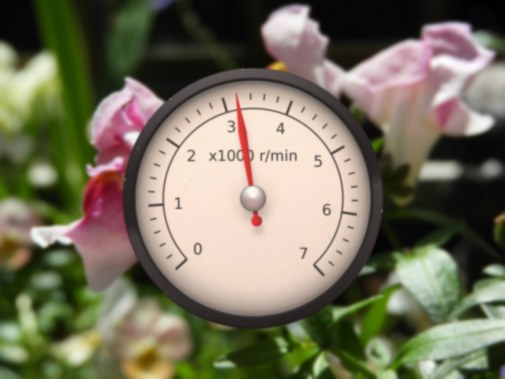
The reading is 3200 rpm
